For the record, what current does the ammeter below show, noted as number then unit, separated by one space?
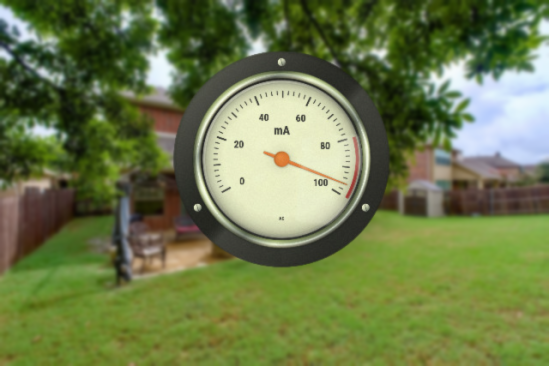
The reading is 96 mA
